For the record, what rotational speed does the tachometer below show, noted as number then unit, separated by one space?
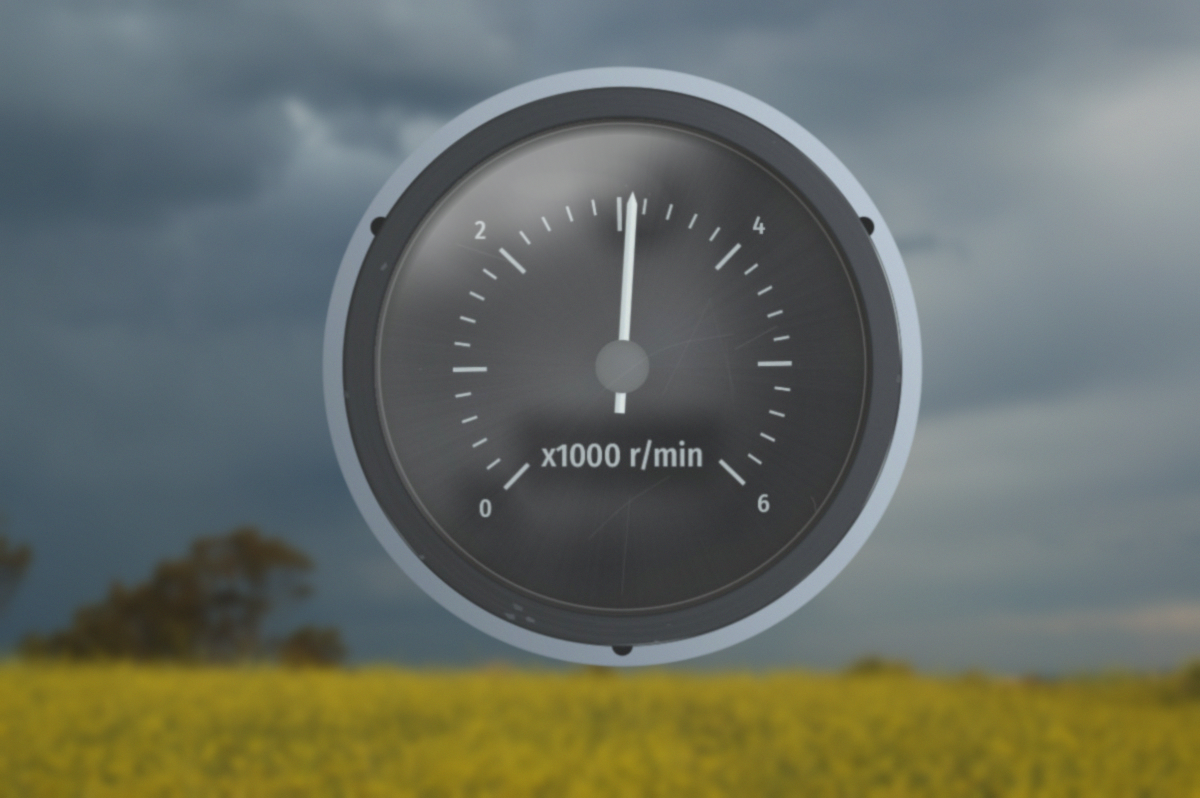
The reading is 3100 rpm
